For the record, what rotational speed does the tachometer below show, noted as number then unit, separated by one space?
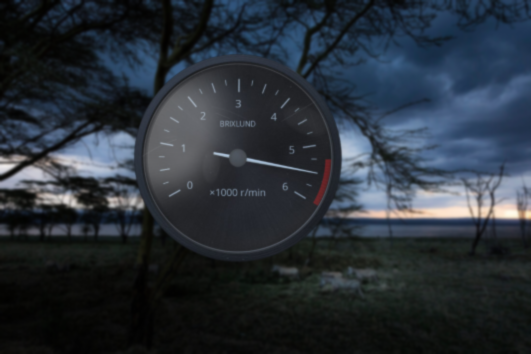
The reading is 5500 rpm
